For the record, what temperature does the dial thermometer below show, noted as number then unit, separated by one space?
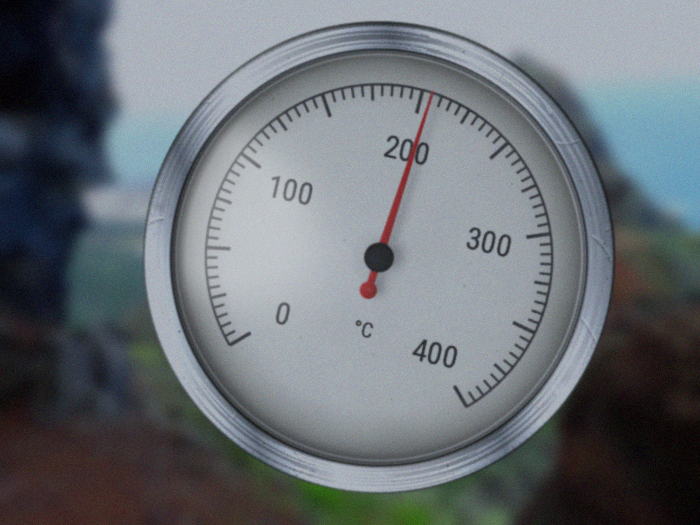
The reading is 205 °C
